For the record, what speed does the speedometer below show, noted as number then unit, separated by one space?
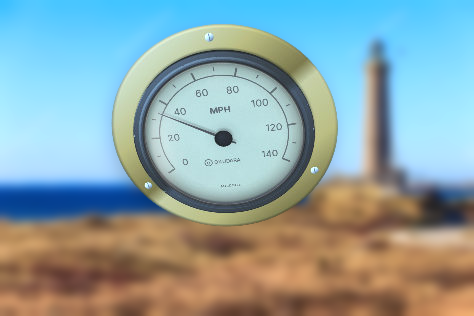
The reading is 35 mph
